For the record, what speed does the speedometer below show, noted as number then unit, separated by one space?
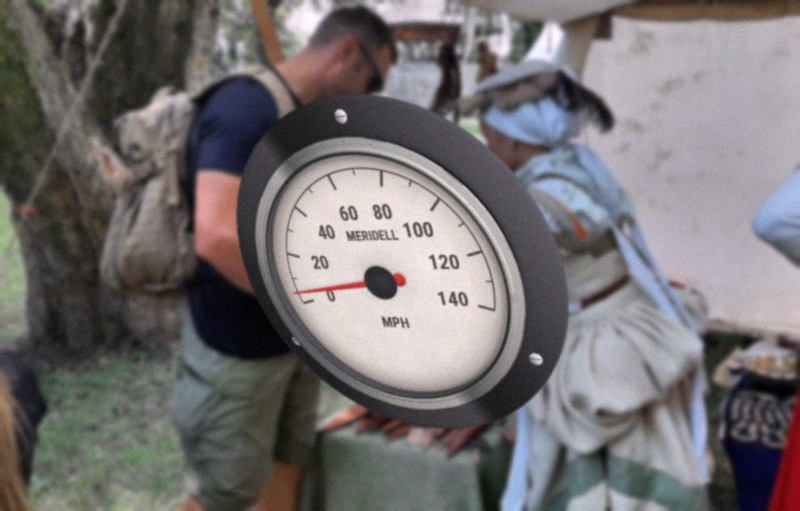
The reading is 5 mph
